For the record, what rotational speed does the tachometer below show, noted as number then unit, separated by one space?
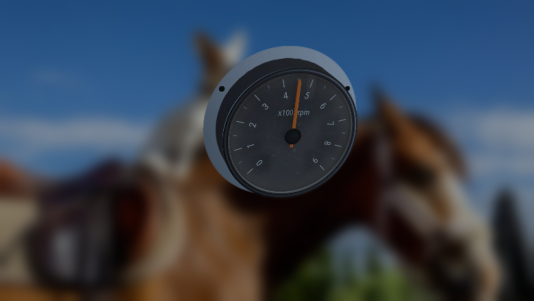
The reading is 4500 rpm
